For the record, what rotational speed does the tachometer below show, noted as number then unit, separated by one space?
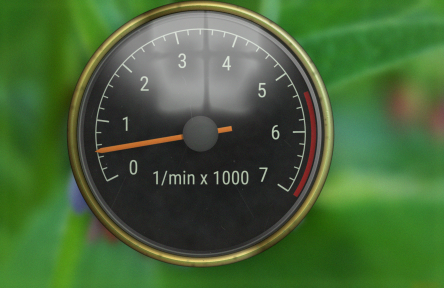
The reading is 500 rpm
